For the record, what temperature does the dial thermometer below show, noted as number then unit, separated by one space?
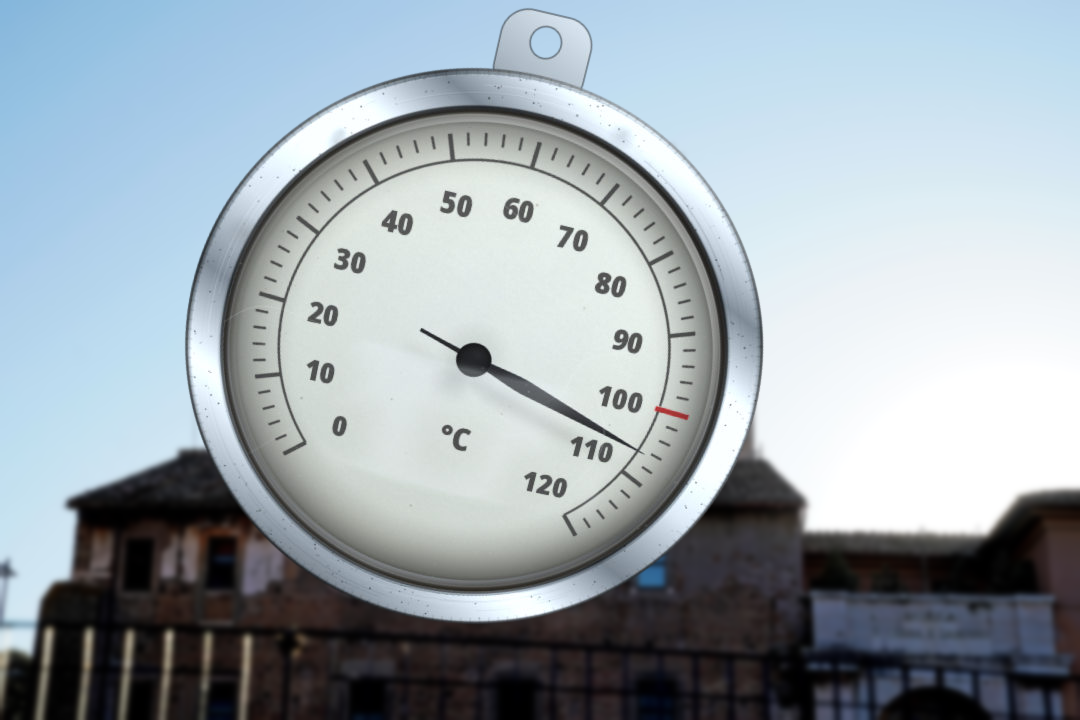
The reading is 106 °C
